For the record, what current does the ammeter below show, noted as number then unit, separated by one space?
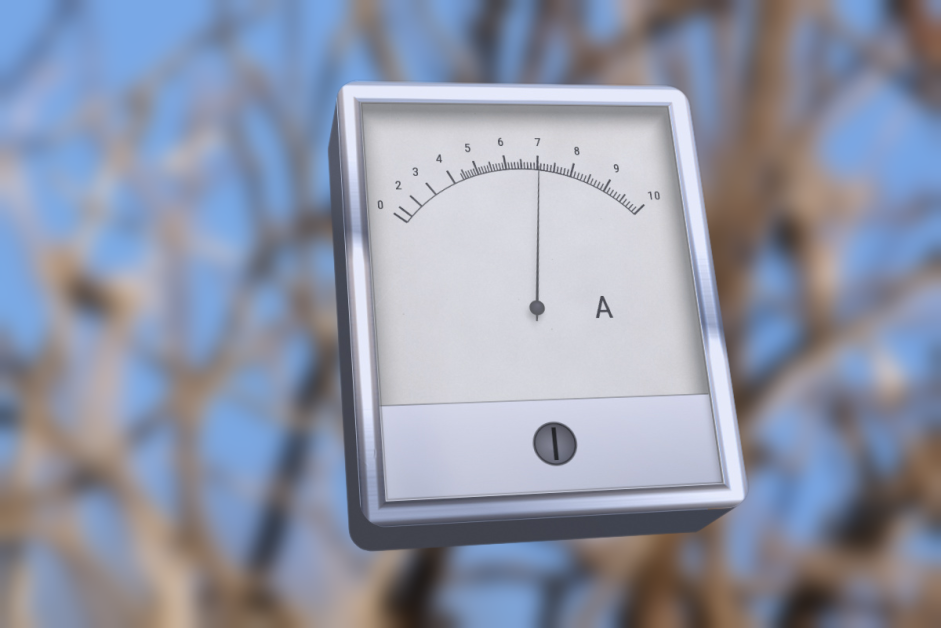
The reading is 7 A
